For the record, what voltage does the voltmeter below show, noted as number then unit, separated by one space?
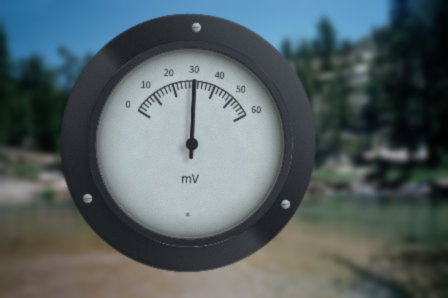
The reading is 30 mV
